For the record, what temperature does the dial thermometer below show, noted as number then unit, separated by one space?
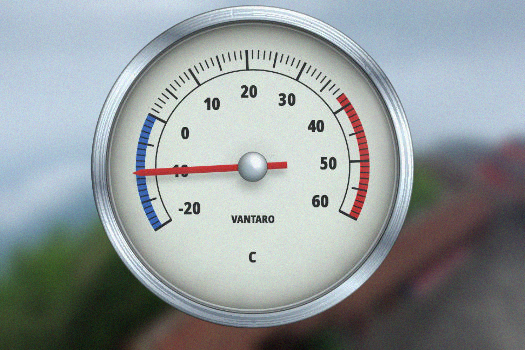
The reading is -10 °C
